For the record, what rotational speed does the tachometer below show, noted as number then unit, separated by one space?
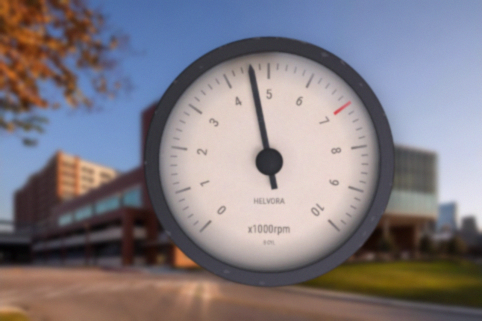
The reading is 4600 rpm
